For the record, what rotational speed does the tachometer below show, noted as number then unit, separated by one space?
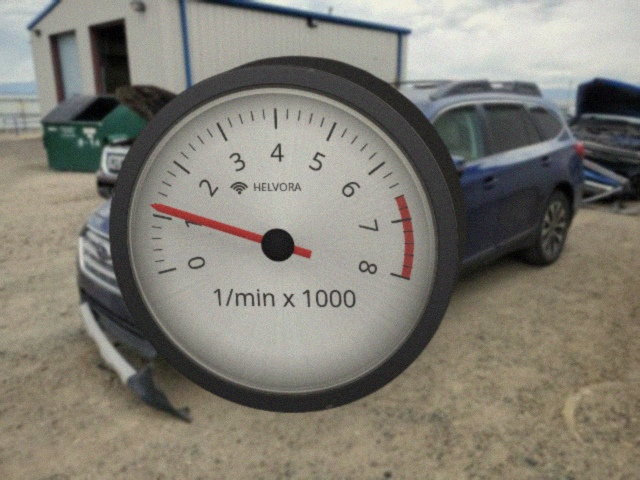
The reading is 1200 rpm
